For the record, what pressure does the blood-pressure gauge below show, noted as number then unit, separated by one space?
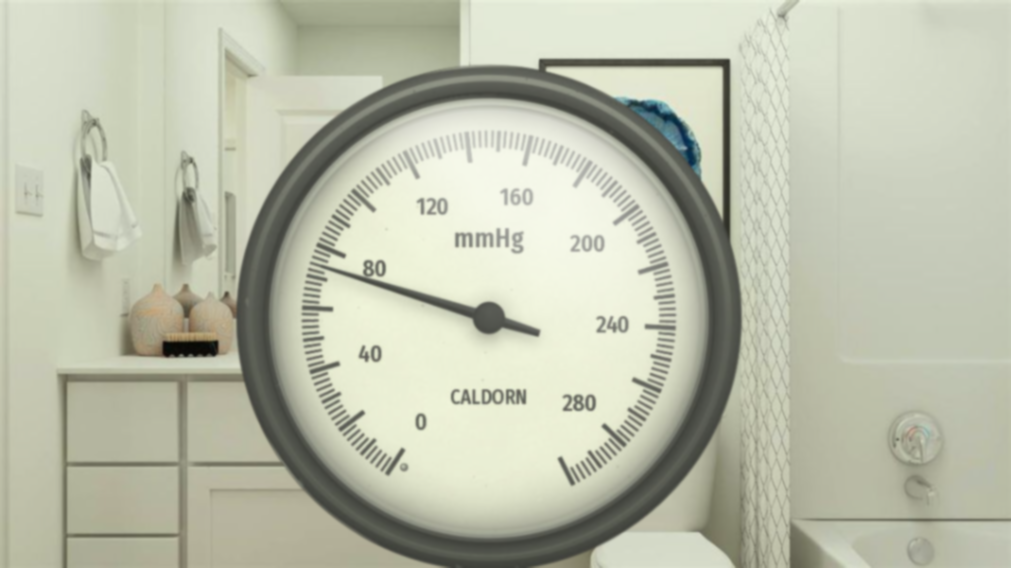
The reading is 74 mmHg
